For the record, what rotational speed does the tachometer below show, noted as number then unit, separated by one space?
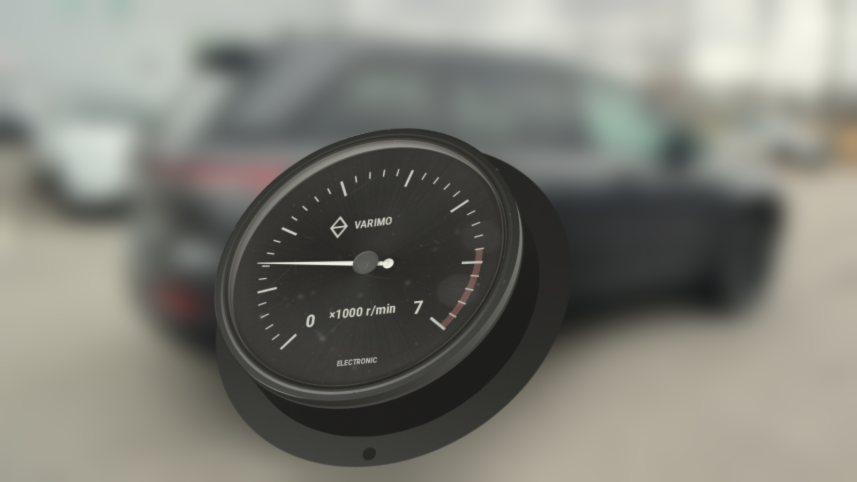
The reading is 1400 rpm
